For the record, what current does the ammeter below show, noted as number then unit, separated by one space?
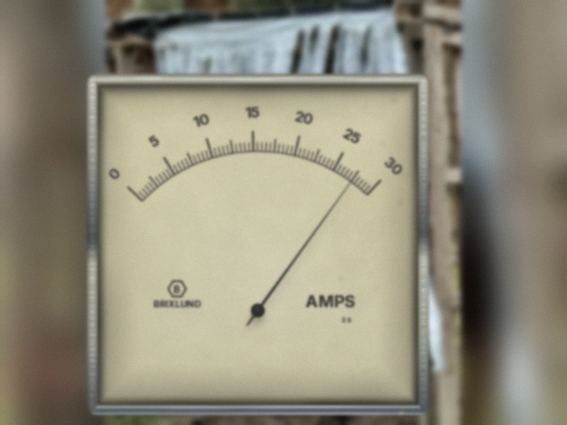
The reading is 27.5 A
